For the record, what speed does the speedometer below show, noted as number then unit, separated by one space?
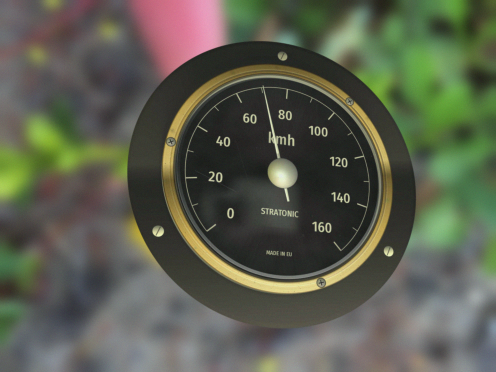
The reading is 70 km/h
